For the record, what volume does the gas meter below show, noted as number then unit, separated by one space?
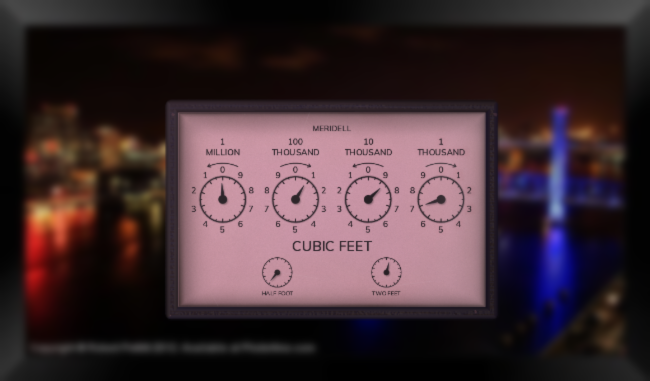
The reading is 8700 ft³
